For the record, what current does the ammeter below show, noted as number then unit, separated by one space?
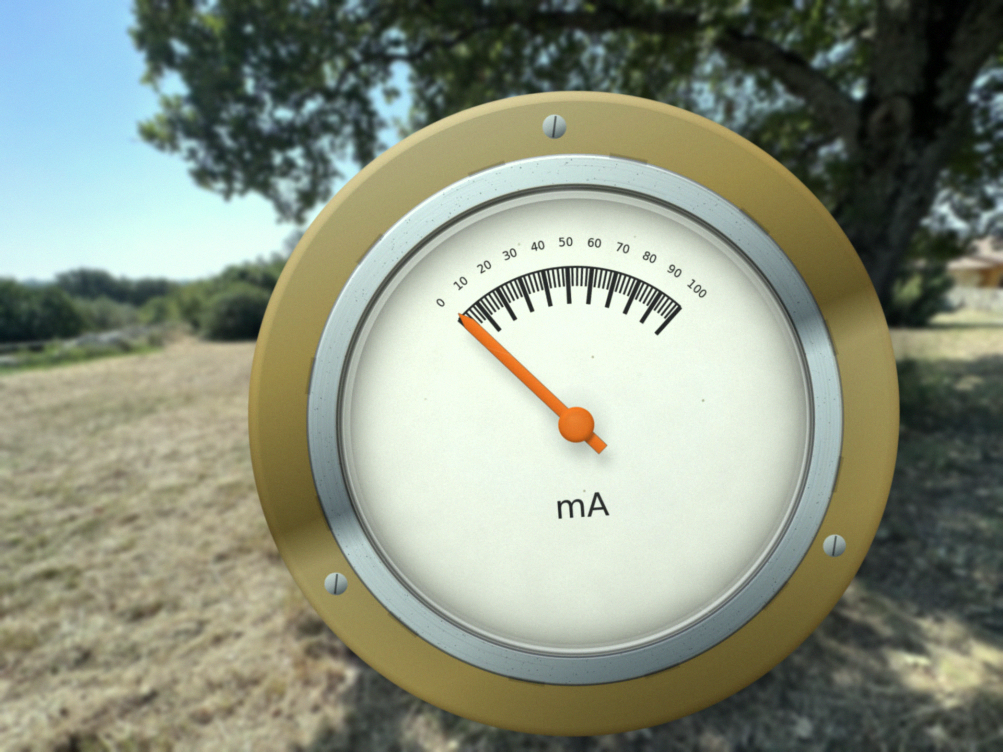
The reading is 2 mA
